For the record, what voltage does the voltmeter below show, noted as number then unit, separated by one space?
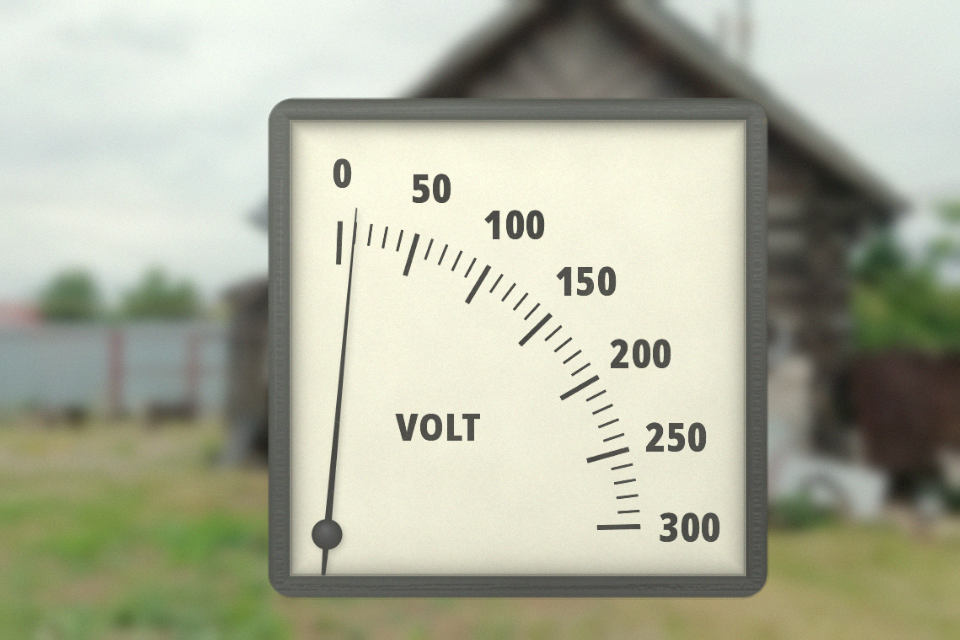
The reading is 10 V
